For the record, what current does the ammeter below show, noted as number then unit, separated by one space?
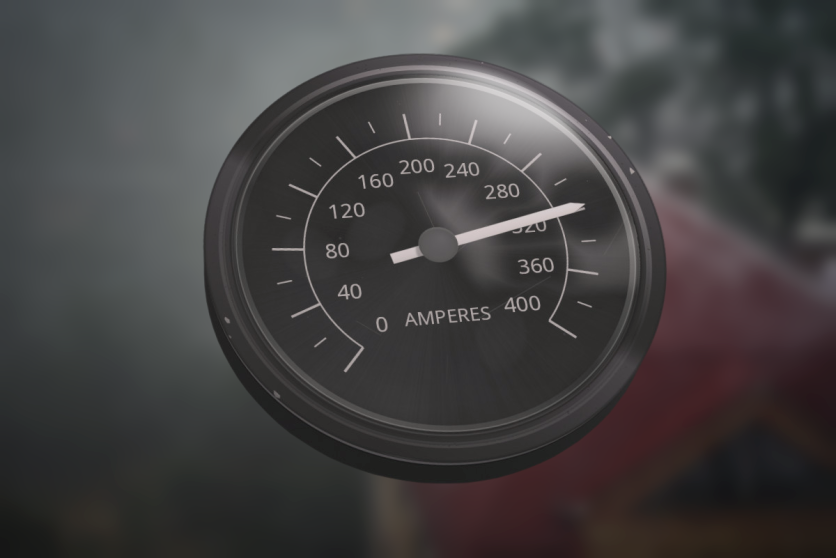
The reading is 320 A
